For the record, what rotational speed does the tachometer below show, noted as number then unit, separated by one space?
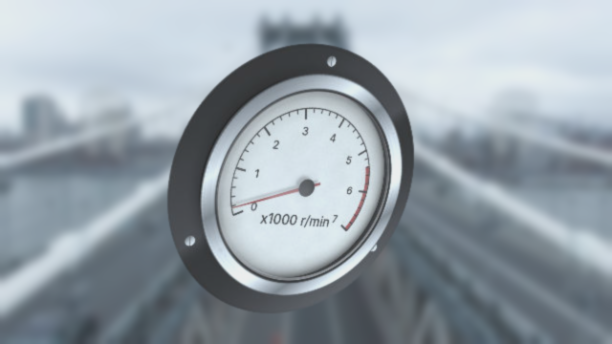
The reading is 200 rpm
